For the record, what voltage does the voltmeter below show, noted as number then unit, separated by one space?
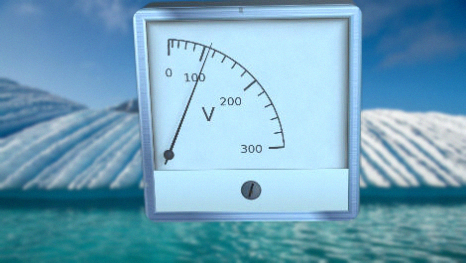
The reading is 110 V
